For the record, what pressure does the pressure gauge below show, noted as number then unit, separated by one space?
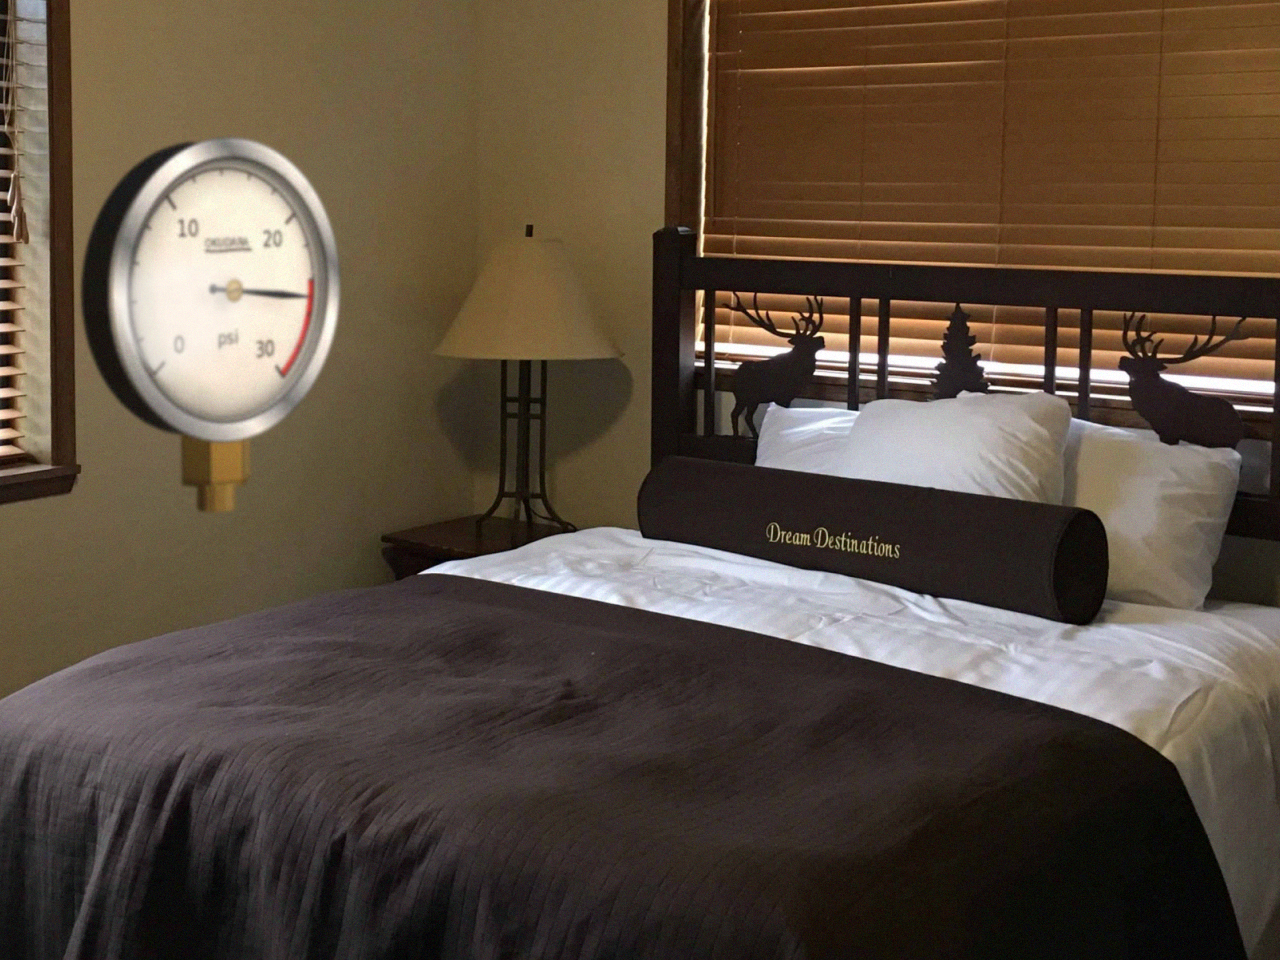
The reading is 25 psi
